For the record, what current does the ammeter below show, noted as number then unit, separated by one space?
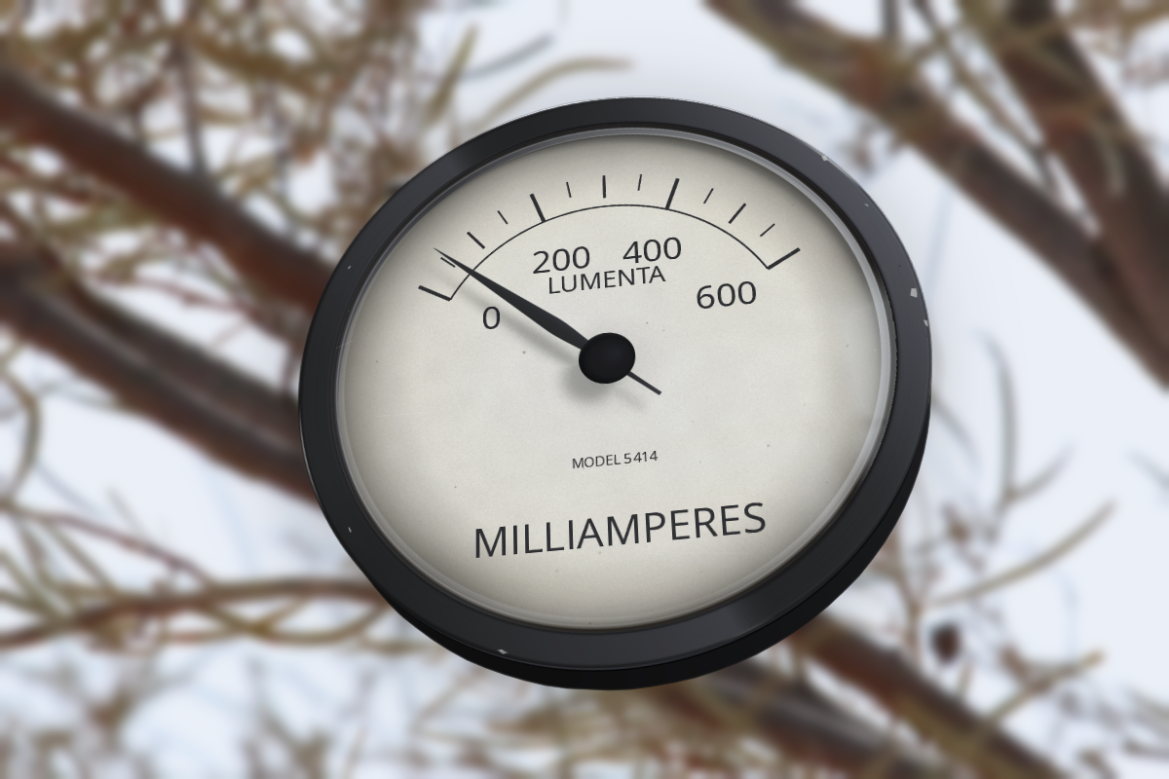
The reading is 50 mA
